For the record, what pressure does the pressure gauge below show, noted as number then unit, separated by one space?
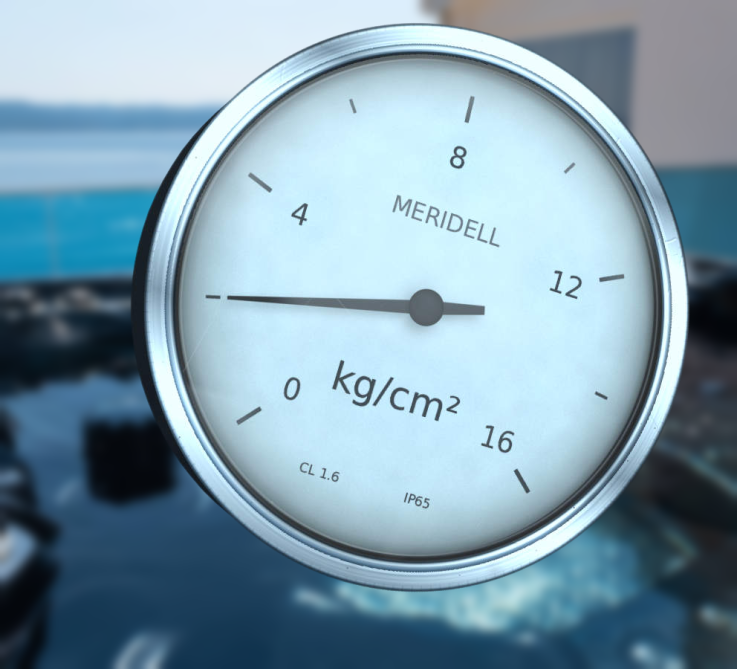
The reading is 2 kg/cm²
